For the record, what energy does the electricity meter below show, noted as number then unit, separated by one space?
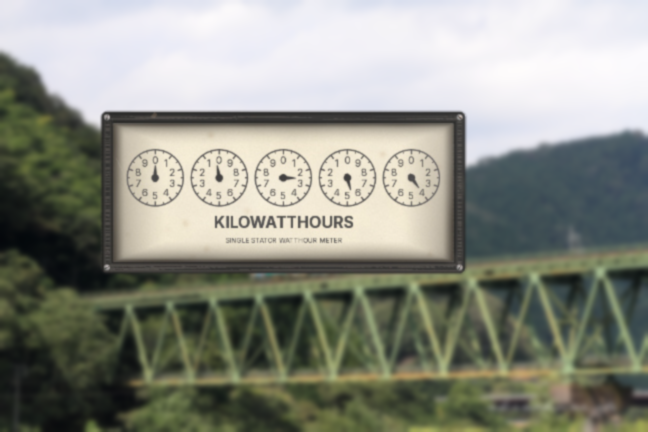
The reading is 254 kWh
